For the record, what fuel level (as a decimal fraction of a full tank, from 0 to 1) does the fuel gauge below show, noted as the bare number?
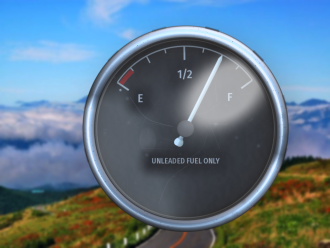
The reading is 0.75
